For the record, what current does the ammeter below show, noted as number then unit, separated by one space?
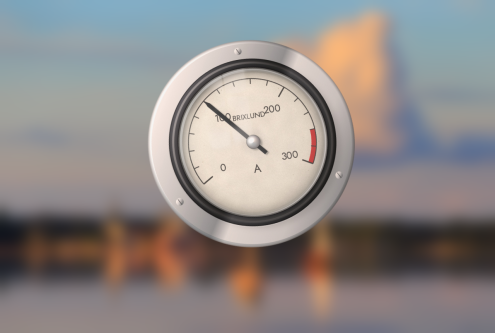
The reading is 100 A
